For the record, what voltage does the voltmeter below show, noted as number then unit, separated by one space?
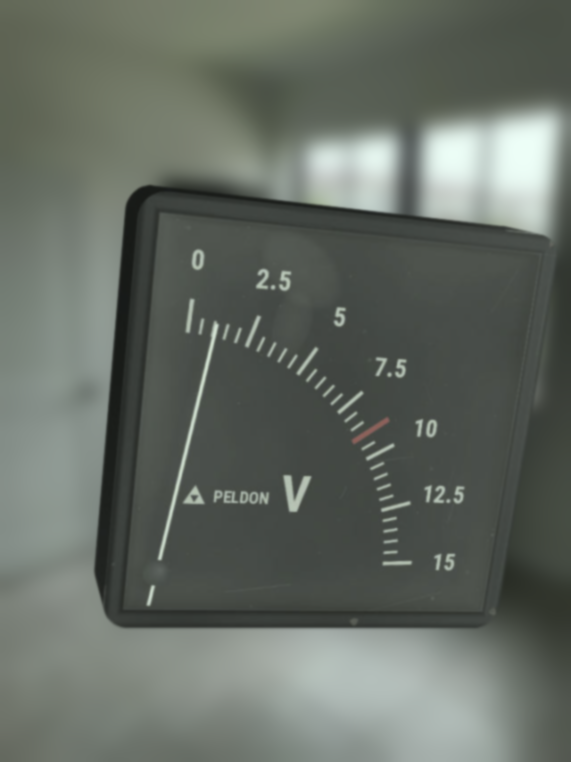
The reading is 1 V
